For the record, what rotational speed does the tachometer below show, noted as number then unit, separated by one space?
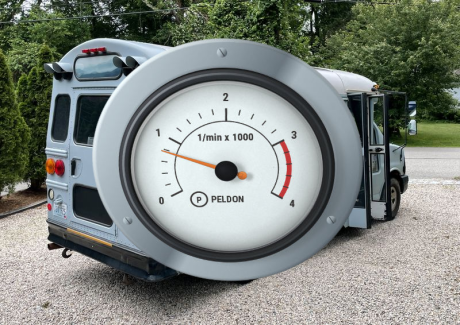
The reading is 800 rpm
